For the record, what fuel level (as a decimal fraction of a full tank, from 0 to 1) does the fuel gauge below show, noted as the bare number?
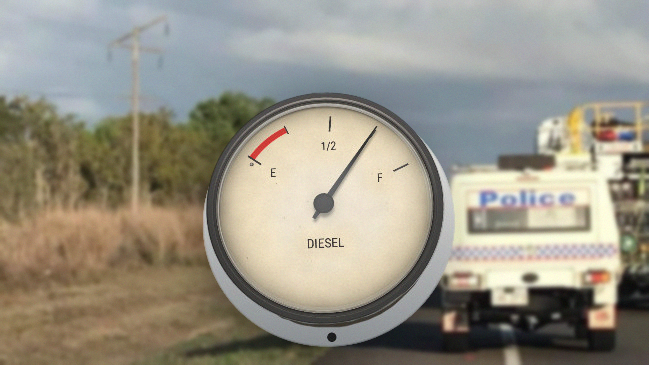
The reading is 0.75
